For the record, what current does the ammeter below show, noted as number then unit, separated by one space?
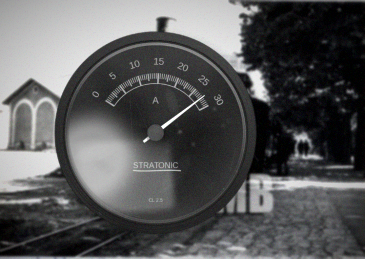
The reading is 27.5 A
